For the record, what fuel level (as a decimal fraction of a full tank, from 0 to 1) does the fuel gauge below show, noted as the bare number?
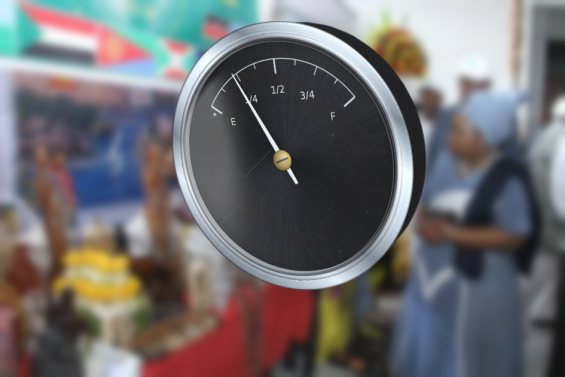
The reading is 0.25
